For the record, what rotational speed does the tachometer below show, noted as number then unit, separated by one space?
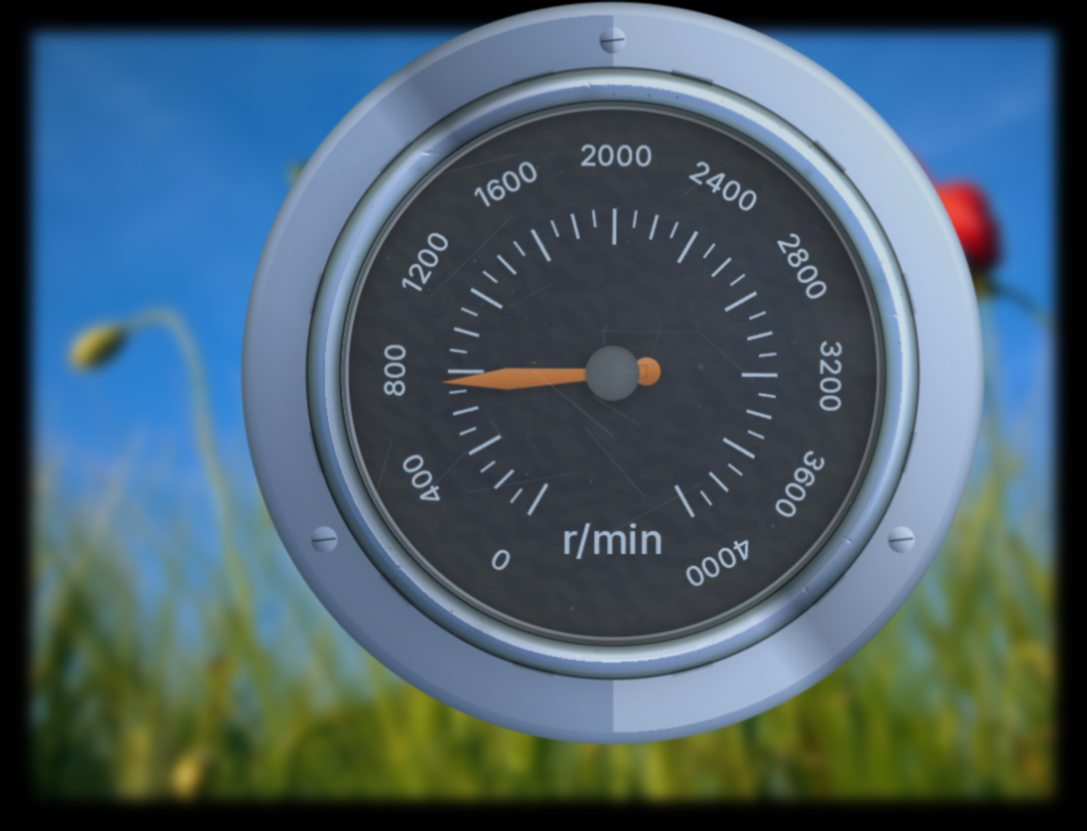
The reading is 750 rpm
